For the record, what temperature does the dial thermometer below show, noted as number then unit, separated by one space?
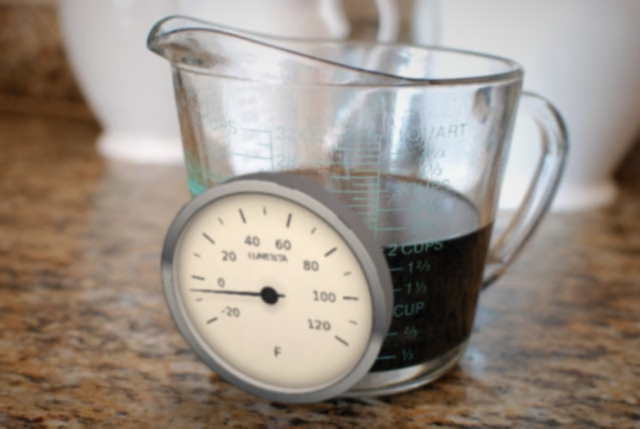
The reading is -5 °F
